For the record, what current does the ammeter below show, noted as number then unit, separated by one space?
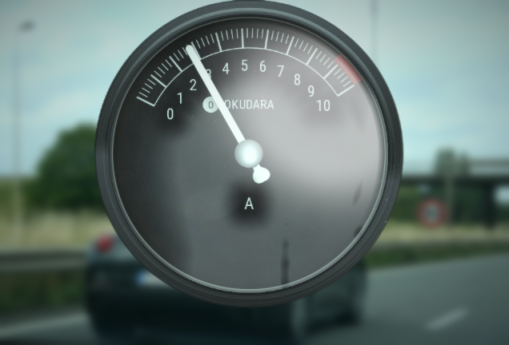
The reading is 2.8 A
